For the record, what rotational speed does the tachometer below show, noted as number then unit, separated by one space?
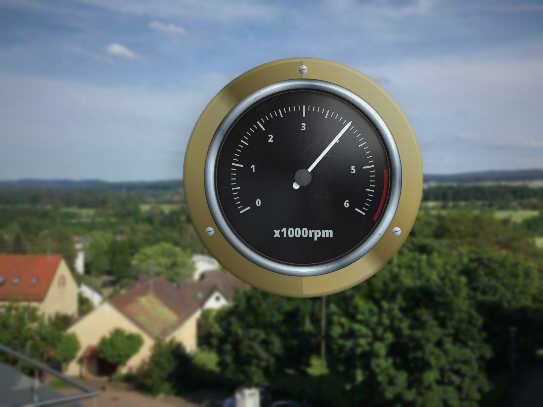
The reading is 4000 rpm
